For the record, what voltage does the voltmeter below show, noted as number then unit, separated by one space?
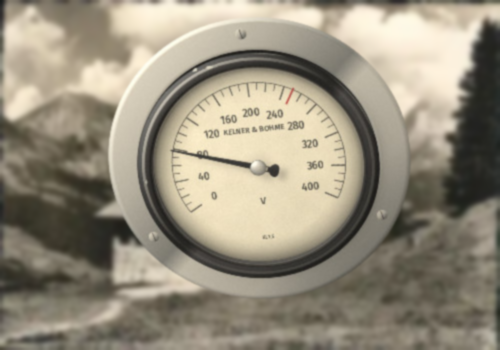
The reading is 80 V
